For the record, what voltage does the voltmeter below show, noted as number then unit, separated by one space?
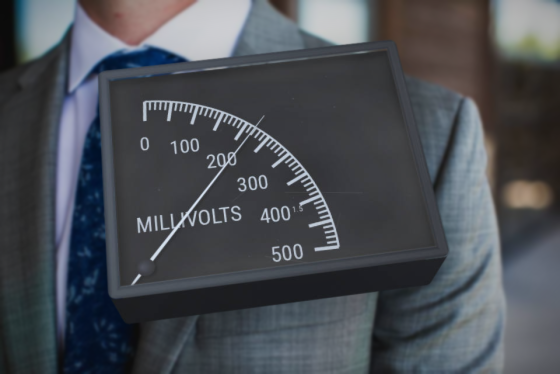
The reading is 220 mV
